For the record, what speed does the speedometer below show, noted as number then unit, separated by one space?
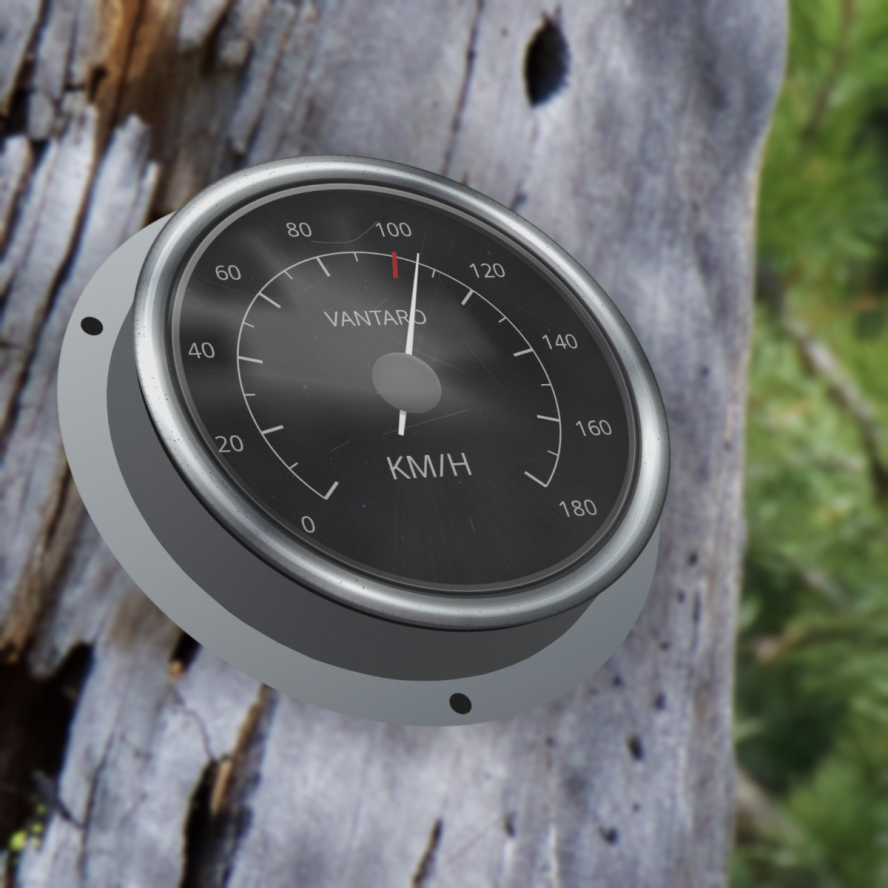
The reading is 105 km/h
